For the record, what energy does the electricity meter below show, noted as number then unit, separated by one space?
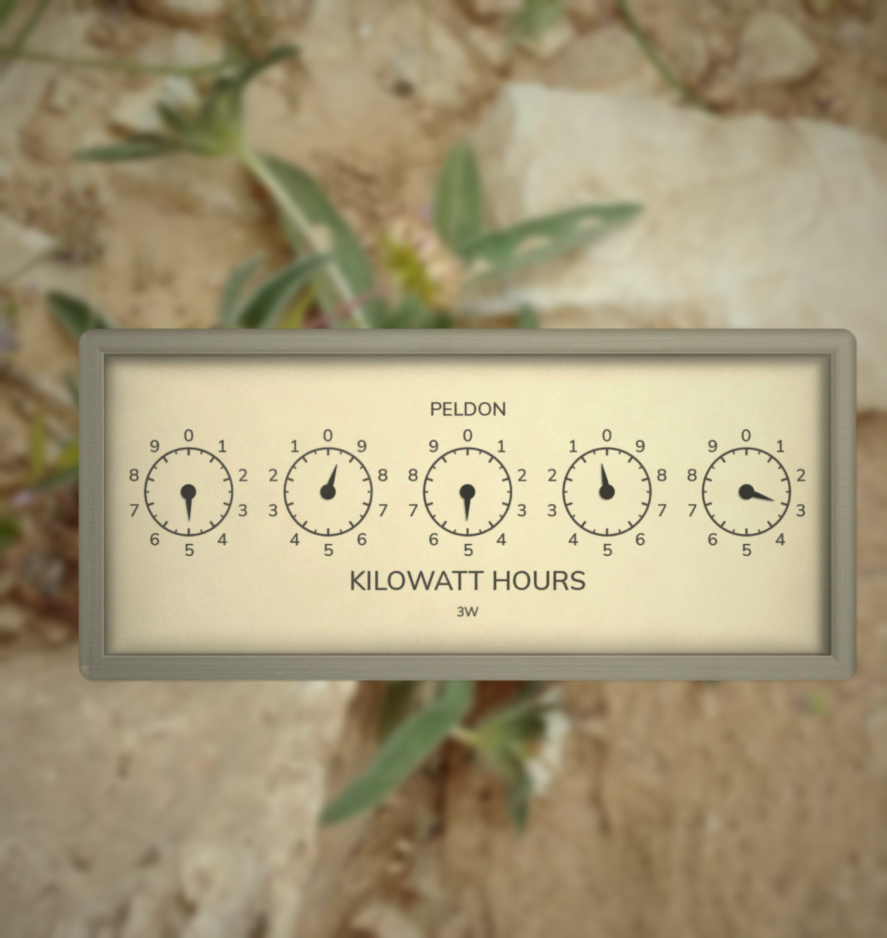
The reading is 49503 kWh
